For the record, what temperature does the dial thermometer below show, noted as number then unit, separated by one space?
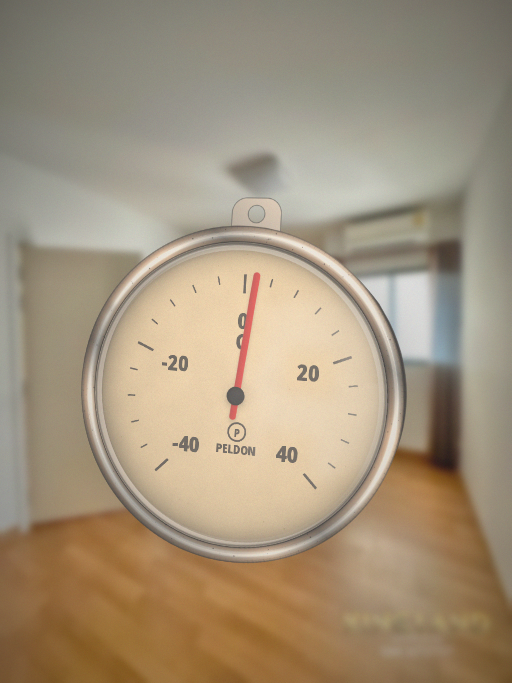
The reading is 2 °C
